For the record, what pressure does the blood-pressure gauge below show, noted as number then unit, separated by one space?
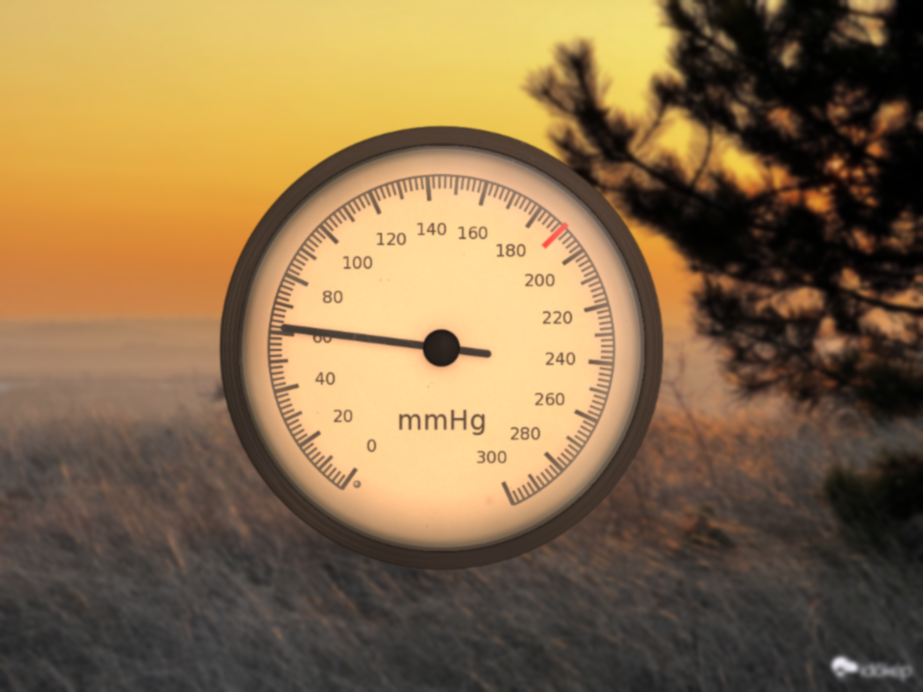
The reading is 62 mmHg
